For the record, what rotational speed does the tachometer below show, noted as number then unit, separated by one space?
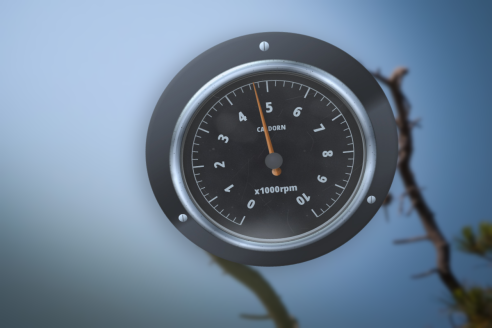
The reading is 4700 rpm
